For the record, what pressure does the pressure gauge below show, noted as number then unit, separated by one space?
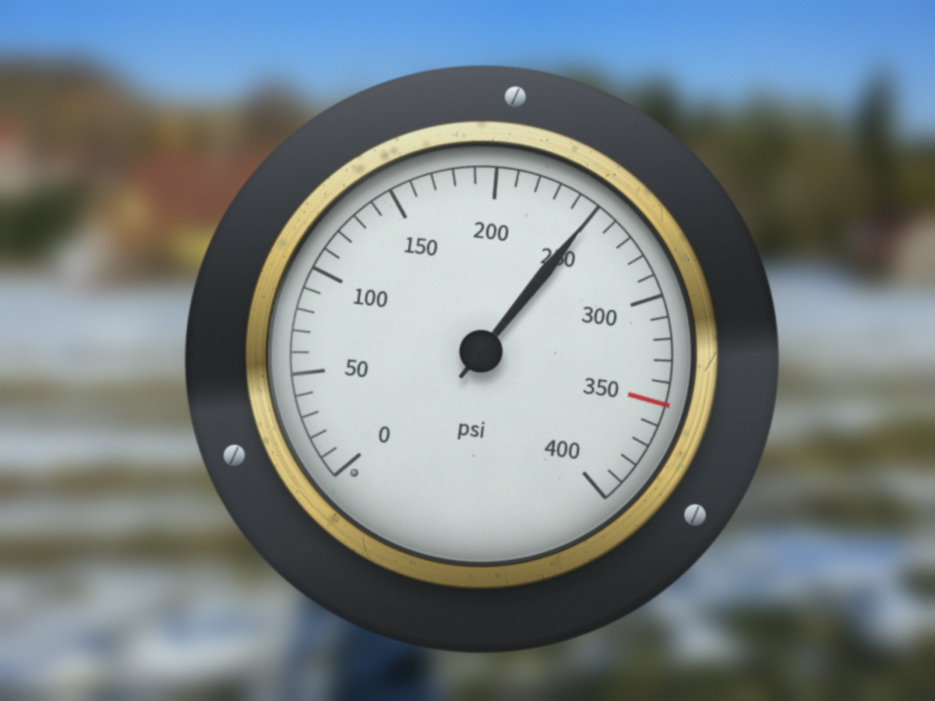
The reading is 250 psi
